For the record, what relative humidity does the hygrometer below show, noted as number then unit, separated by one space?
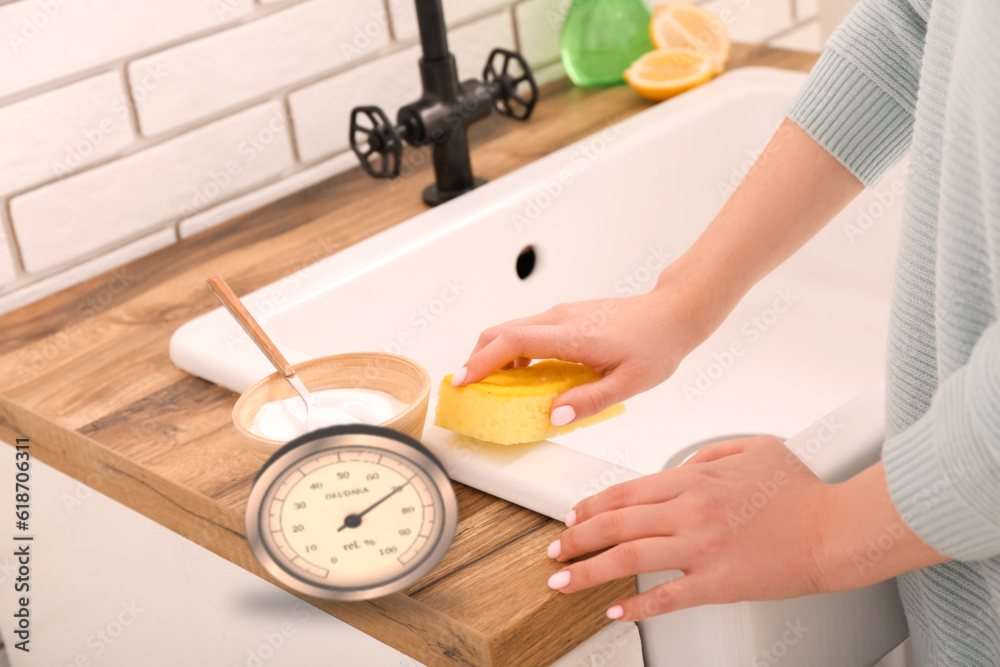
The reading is 70 %
